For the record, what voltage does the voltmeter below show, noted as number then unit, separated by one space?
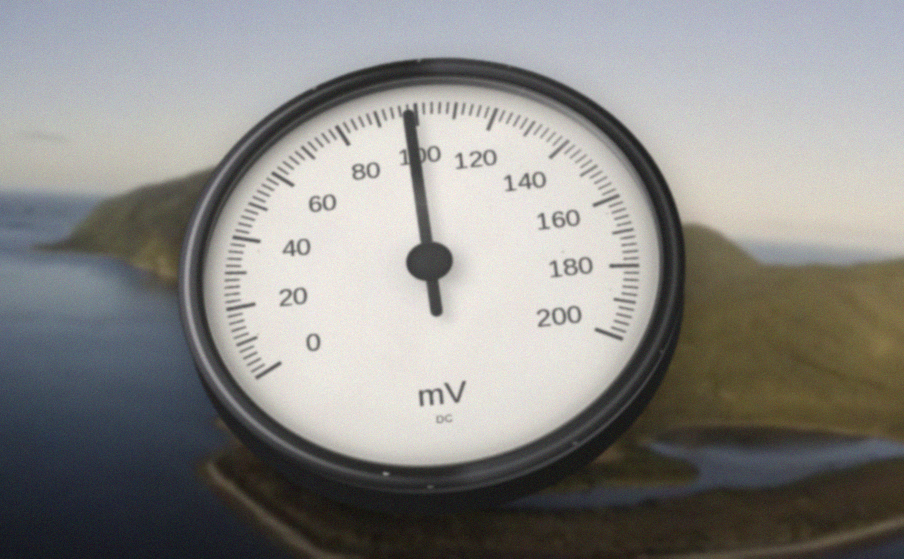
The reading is 98 mV
